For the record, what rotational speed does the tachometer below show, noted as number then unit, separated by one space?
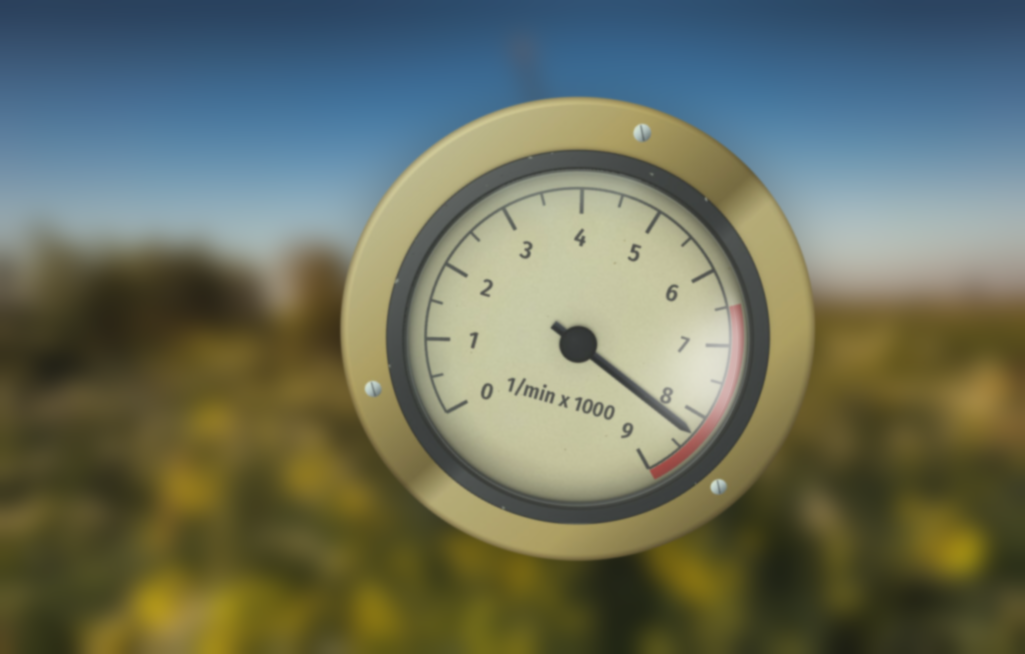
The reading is 8250 rpm
